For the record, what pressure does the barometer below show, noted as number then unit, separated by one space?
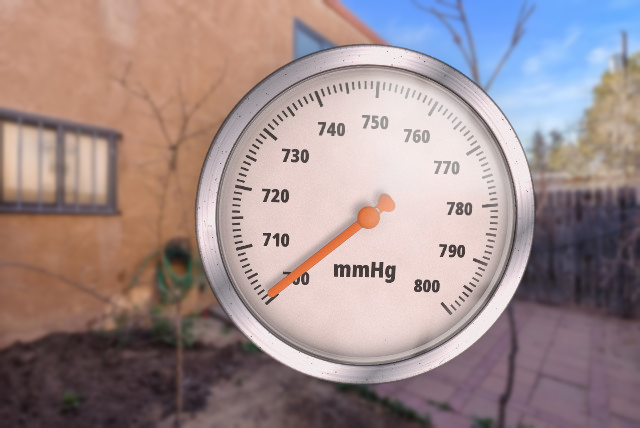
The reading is 701 mmHg
